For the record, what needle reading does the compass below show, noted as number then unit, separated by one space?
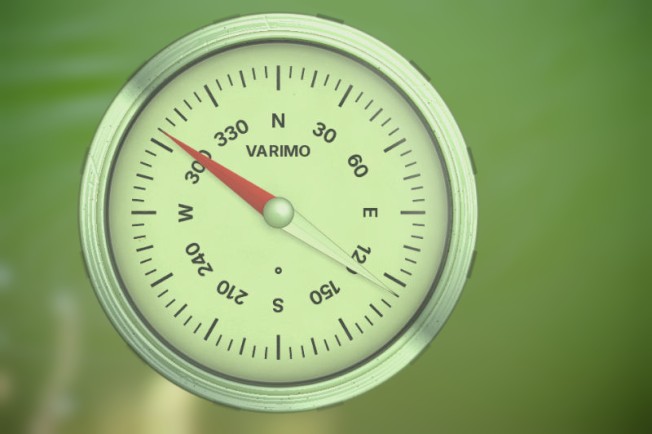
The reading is 305 °
